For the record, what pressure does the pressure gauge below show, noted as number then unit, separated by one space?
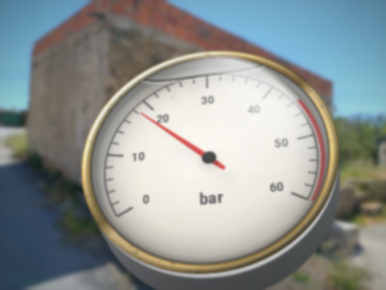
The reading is 18 bar
